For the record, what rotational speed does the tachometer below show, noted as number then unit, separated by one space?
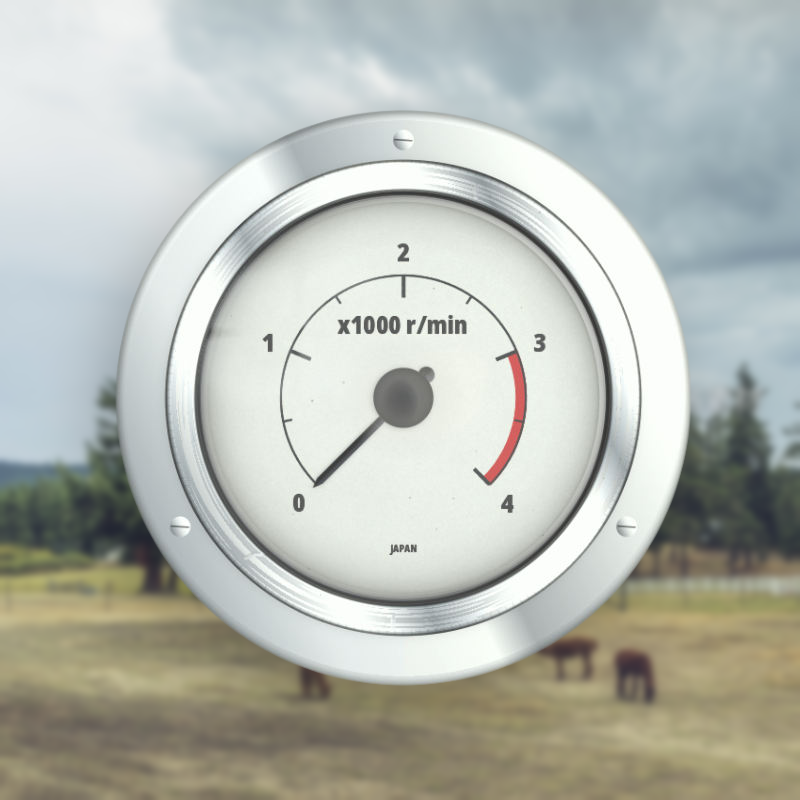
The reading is 0 rpm
